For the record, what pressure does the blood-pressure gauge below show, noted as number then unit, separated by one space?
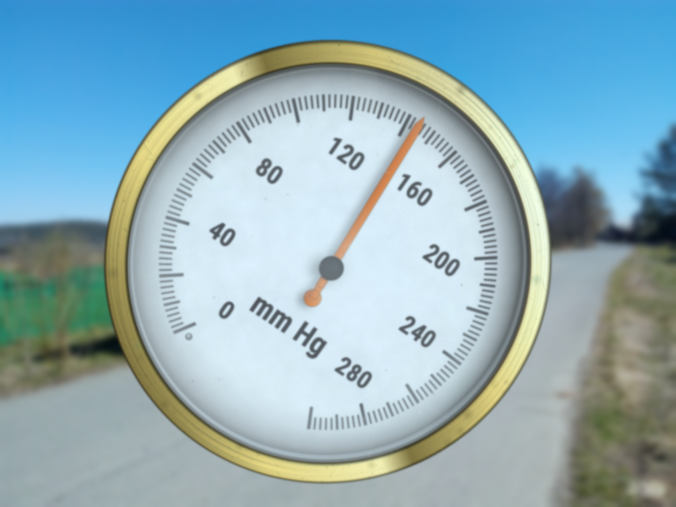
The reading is 144 mmHg
